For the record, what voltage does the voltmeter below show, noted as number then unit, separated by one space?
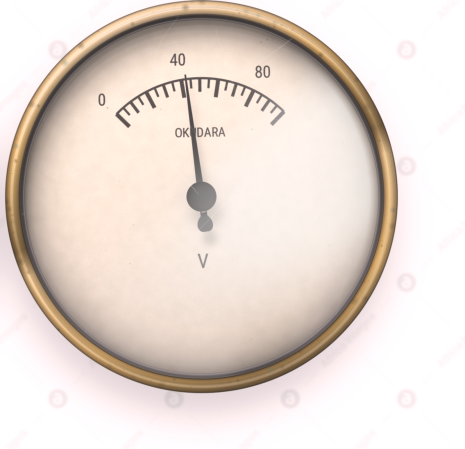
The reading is 42.5 V
